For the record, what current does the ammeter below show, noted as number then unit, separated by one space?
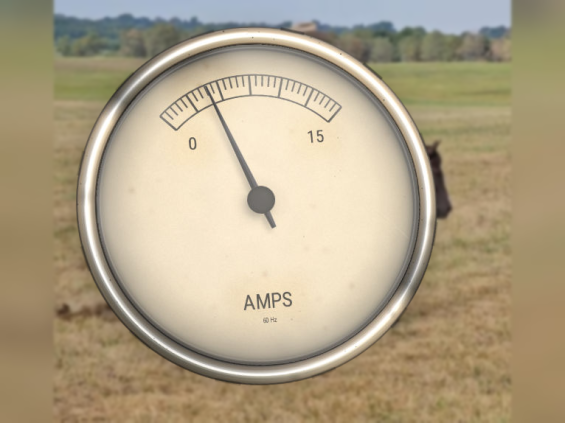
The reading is 4 A
